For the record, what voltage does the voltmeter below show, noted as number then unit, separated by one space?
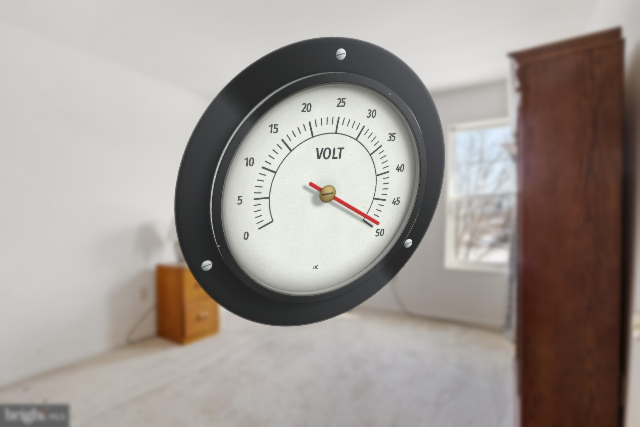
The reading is 49 V
